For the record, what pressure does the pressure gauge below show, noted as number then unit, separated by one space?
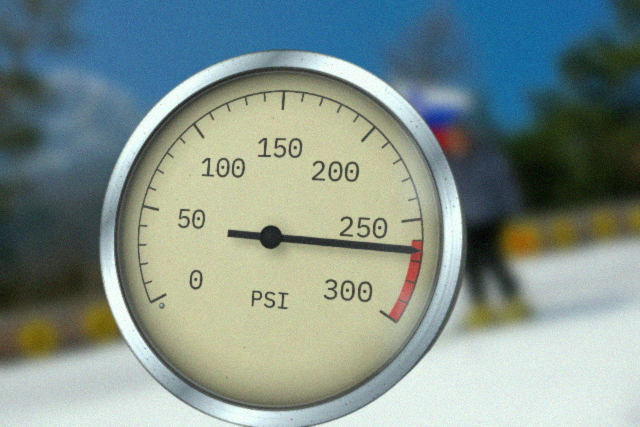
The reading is 265 psi
